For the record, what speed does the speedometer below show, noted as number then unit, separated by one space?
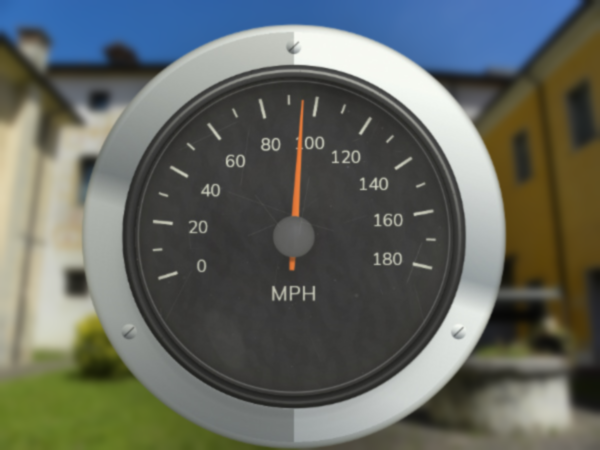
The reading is 95 mph
